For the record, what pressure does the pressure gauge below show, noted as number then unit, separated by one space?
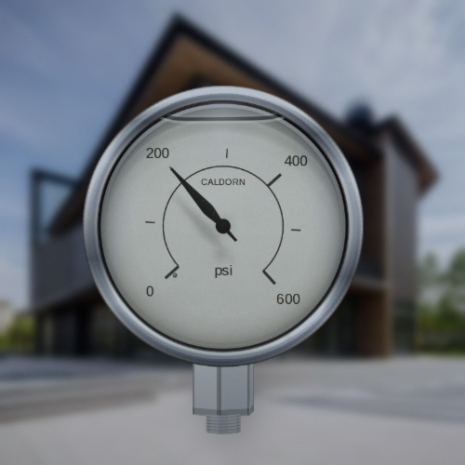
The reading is 200 psi
